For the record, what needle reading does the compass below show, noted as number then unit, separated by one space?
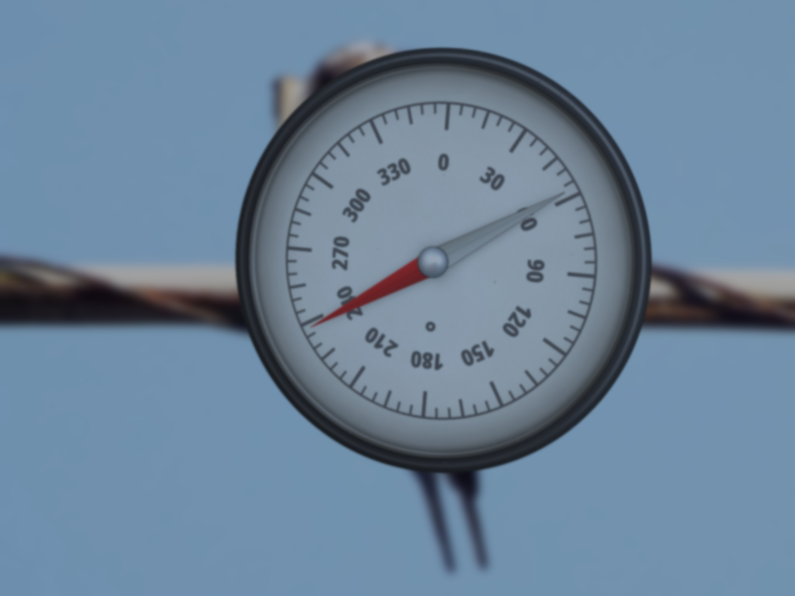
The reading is 237.5 °
